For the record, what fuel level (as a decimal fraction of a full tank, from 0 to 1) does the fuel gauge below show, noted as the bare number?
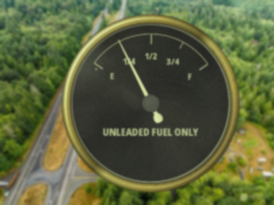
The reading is 0.25
